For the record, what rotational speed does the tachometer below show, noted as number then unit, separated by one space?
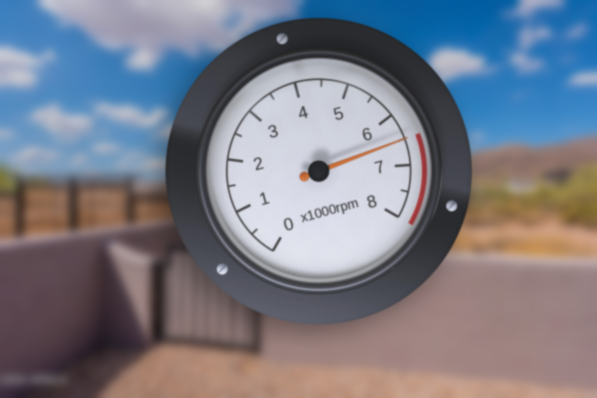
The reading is 6500 rpm
